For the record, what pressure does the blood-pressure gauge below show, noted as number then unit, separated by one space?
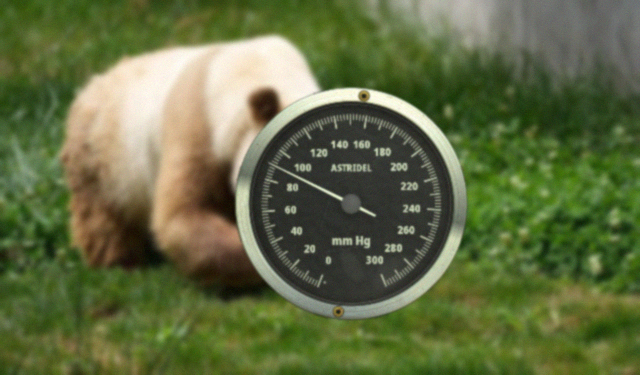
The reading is 90 mmHg
